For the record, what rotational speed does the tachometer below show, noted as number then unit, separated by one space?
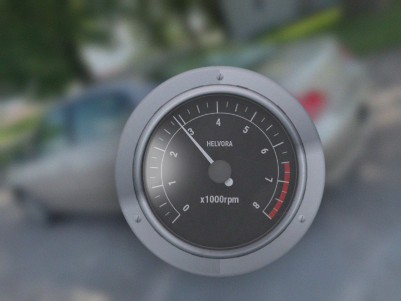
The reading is 2875 rpm
